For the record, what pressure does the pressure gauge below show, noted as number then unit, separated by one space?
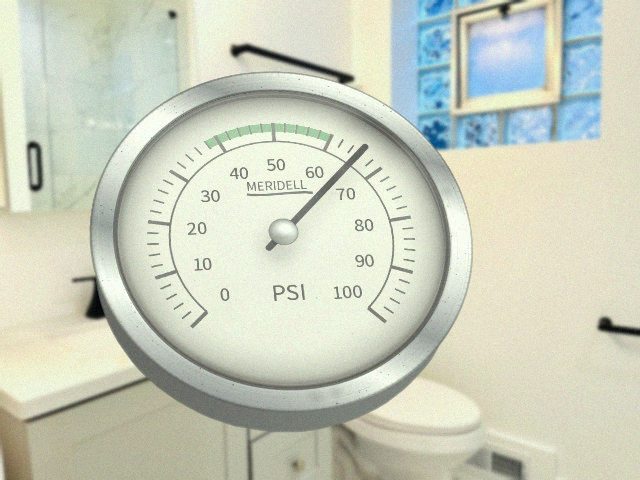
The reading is 66 psi
